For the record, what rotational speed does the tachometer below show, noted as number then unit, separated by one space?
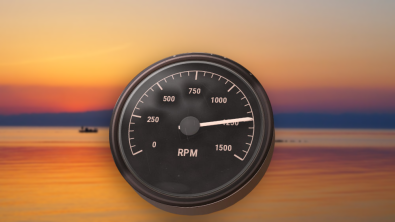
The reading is 1250 rpm
